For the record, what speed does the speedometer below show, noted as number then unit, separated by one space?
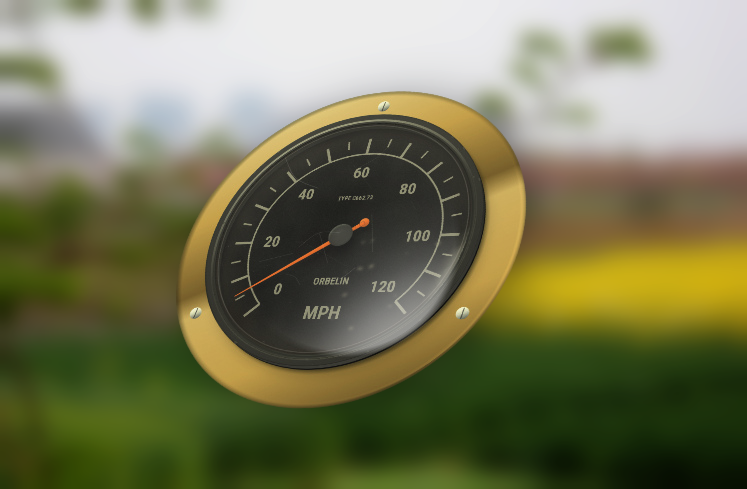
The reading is 5 mph
